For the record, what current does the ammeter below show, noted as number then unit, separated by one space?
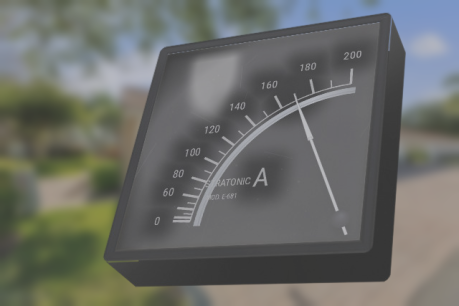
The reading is 170 A
